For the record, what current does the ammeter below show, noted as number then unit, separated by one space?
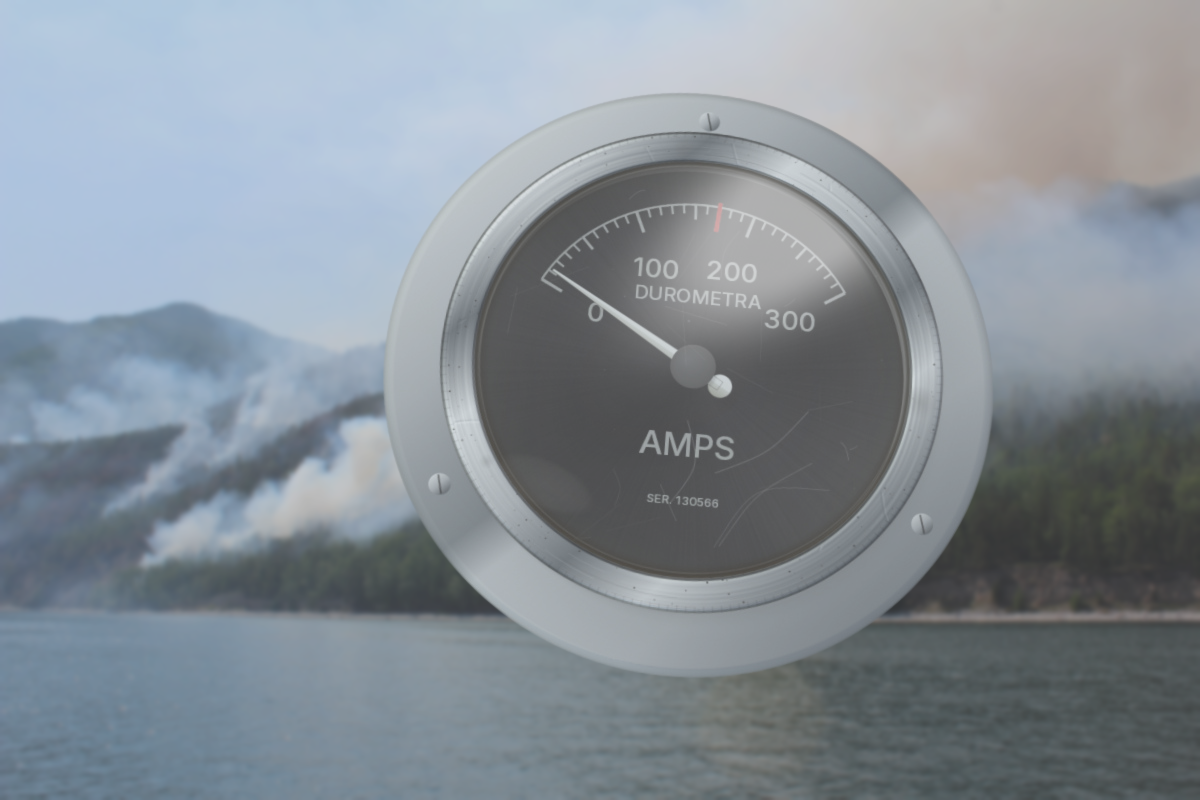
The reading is 10 A
